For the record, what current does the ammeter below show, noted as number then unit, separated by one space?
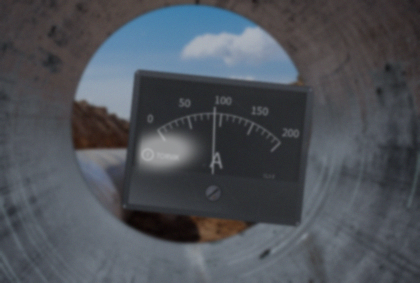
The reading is 90 A
